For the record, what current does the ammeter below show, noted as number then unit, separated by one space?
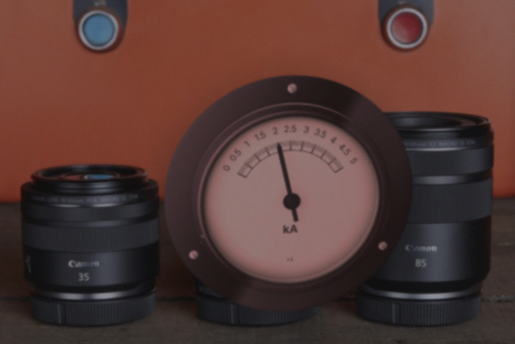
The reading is 2 kA
